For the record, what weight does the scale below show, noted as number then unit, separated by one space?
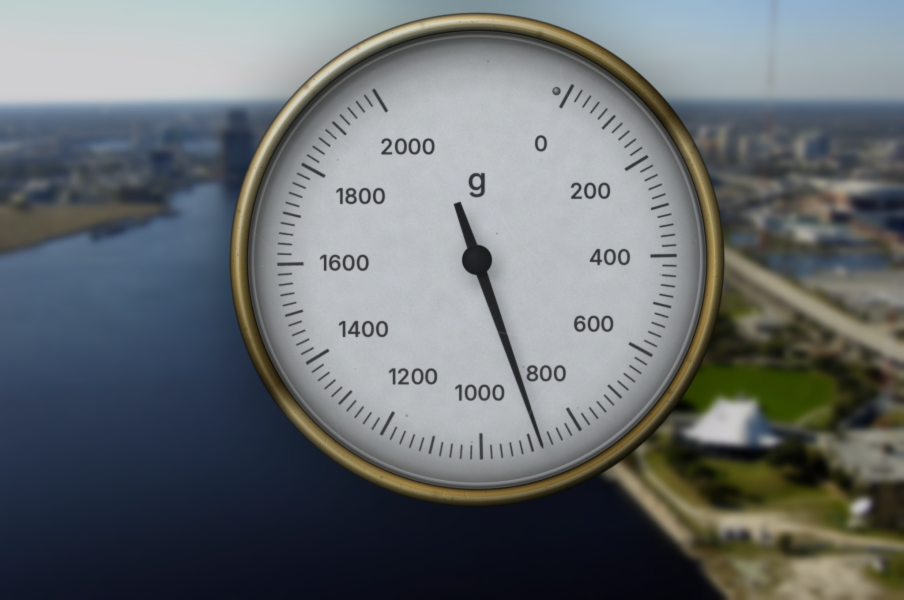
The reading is 880 g
